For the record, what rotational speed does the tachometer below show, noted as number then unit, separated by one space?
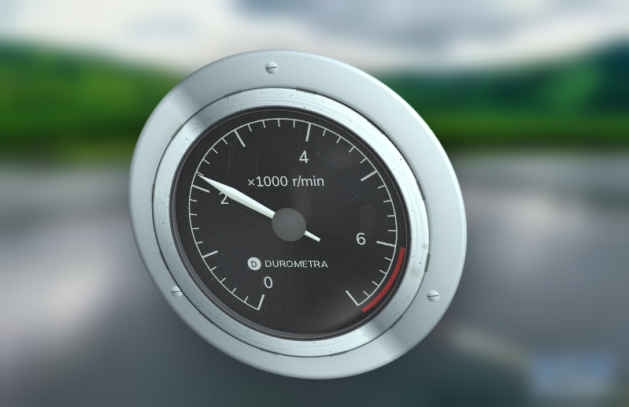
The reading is 2200 rpm
